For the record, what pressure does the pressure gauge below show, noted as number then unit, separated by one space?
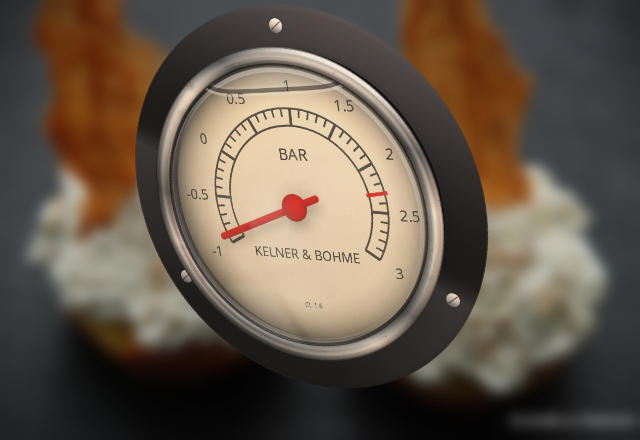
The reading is -0.9 bar
